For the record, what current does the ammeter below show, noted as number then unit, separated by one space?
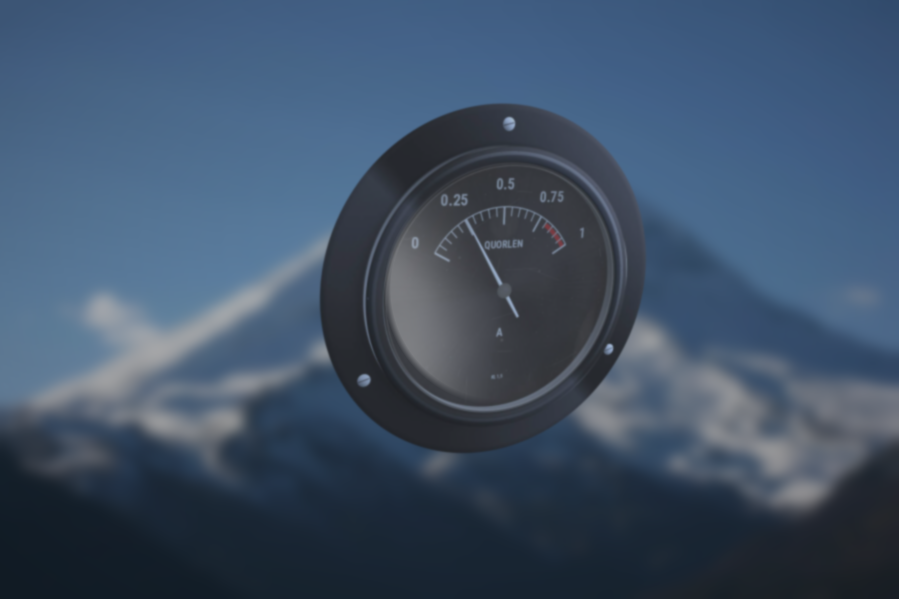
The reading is 0.25 A
